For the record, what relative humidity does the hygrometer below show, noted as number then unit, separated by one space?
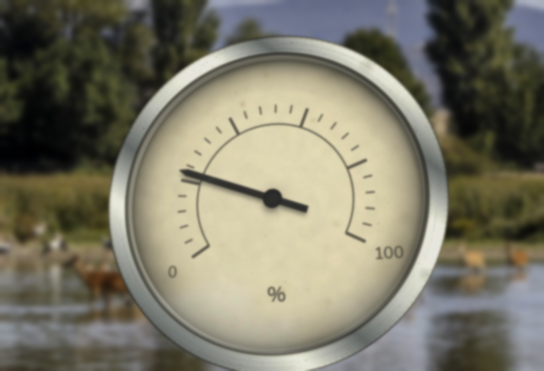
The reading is 22 %
